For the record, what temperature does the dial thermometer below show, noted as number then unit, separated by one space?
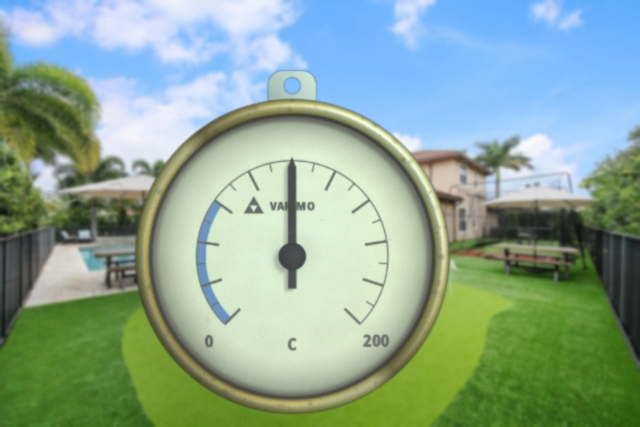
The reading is 100 °C
